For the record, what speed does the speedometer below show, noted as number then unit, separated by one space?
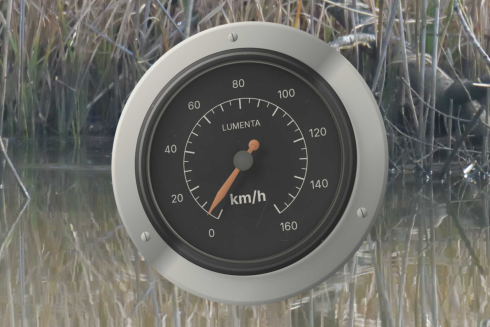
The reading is 5 km/h
